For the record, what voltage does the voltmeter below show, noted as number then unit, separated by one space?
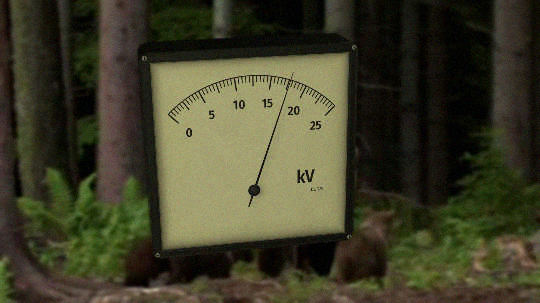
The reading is 17.5 kV
